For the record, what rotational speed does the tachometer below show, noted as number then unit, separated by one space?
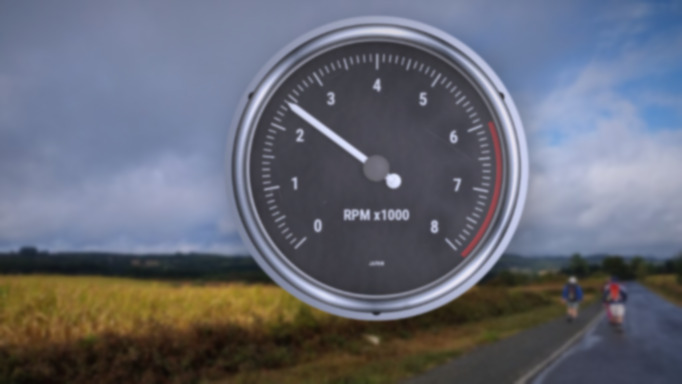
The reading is 2400 rpm
